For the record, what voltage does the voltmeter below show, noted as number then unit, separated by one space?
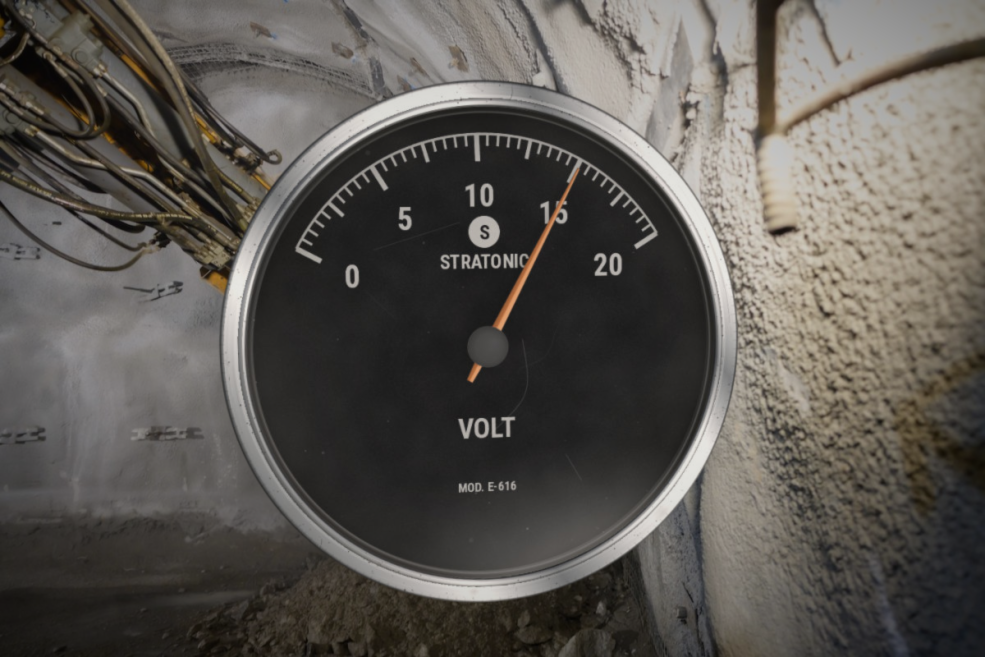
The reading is 15 V
